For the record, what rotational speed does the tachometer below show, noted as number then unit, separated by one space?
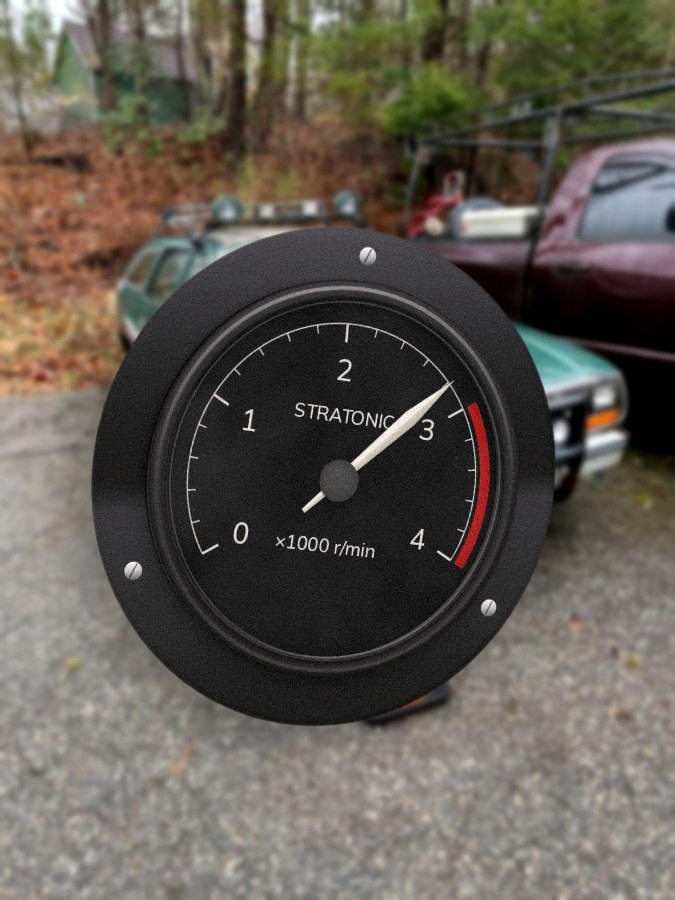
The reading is 2800 rpm
